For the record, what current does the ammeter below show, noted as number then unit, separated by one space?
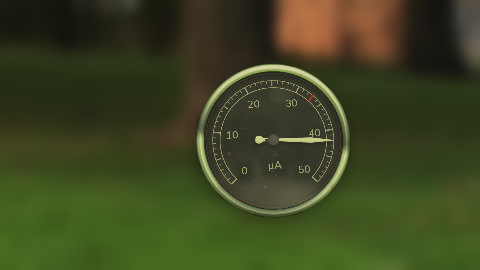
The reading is 42 µA
